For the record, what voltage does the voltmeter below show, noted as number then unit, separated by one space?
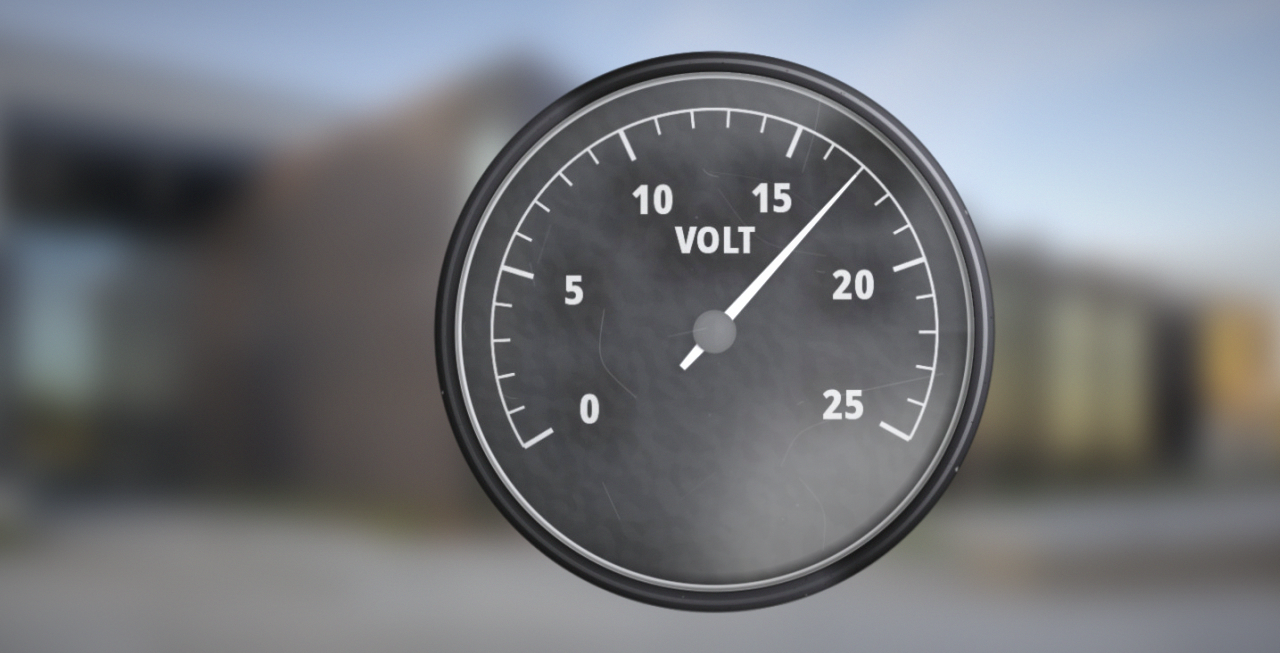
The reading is 17 V
